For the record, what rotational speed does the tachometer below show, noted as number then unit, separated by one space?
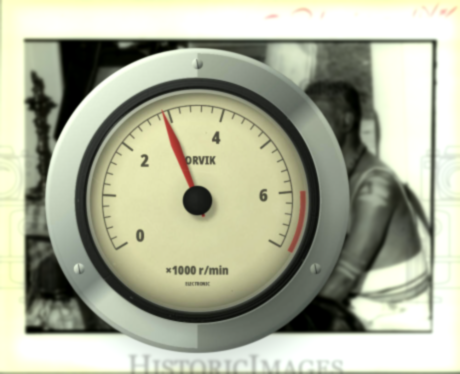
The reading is 2900 rpm
